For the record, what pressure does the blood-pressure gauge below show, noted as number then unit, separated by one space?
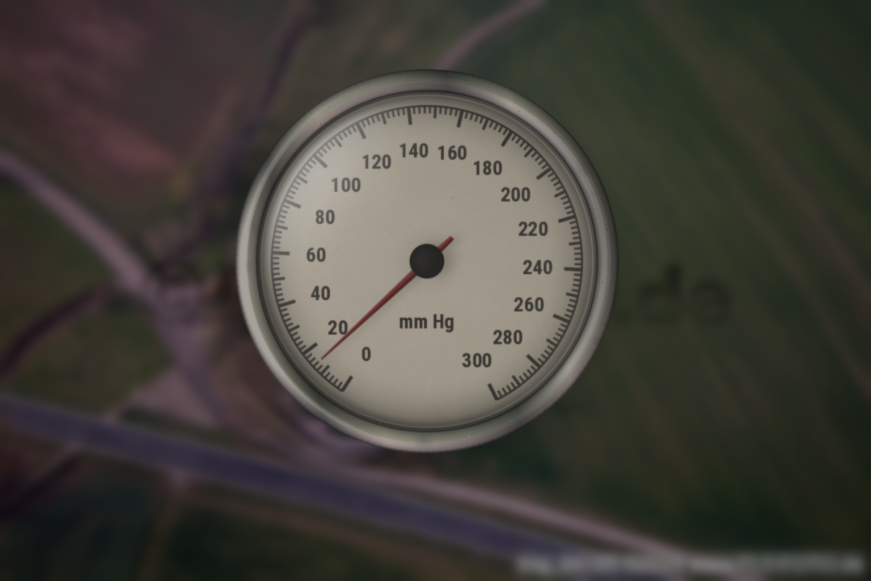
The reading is 14 mmHg
